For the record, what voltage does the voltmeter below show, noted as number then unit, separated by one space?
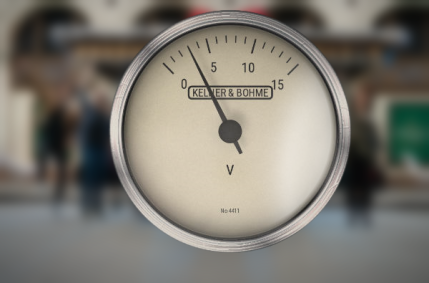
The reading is 3 V
